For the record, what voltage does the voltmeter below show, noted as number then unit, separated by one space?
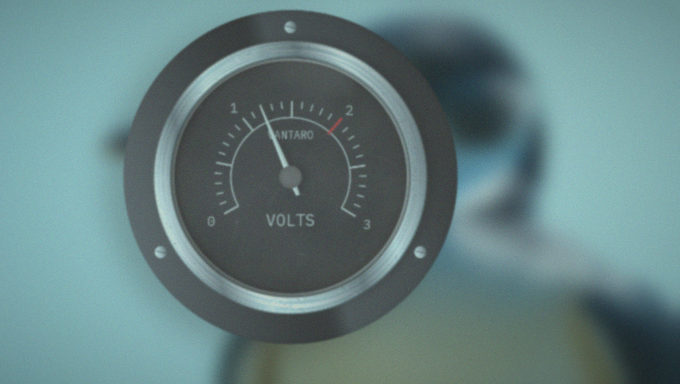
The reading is 1.2 V
